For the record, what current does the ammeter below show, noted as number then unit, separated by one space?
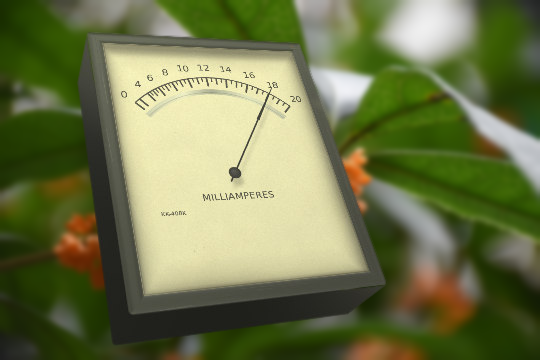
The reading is 18 mA
